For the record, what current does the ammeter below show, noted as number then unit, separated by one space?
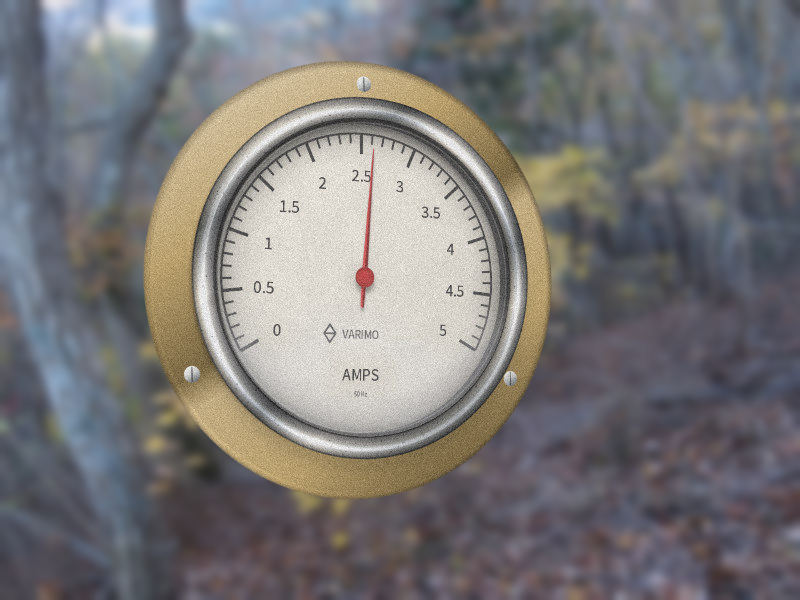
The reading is 2.6 A
